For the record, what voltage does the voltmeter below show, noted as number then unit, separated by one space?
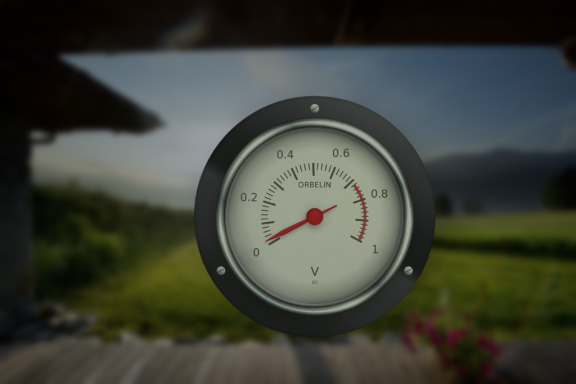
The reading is 0.02 V
